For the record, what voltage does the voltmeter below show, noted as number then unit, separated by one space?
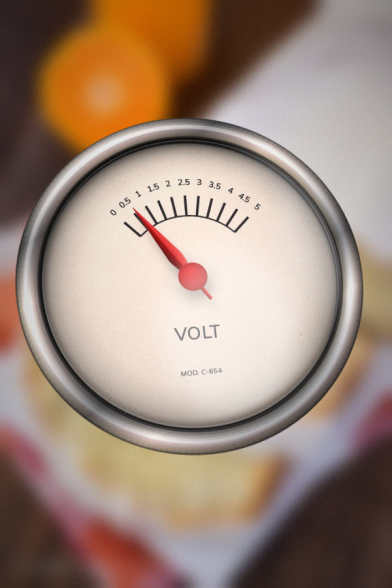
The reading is 0.5 V
